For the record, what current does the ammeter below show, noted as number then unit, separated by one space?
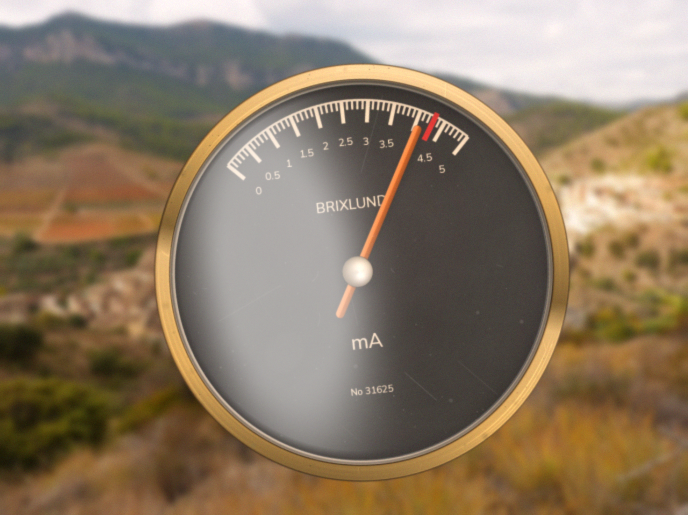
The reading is 4.1 mA
